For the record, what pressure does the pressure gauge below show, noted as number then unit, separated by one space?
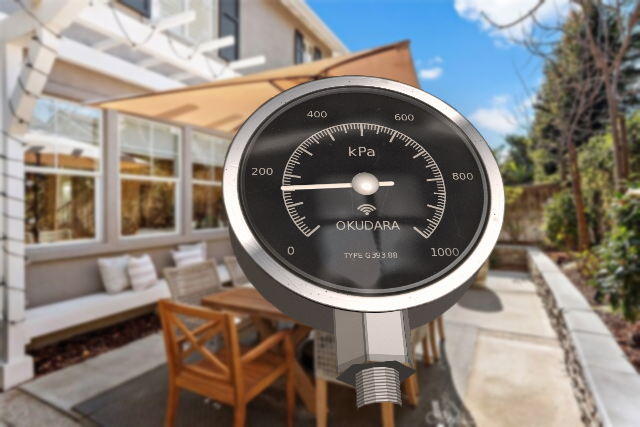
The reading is 150 kPa
